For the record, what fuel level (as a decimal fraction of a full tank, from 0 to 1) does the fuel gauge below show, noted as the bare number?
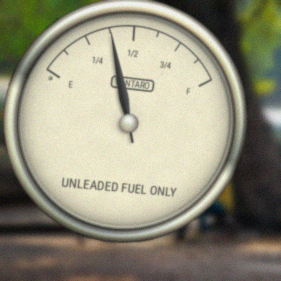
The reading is 0.375
